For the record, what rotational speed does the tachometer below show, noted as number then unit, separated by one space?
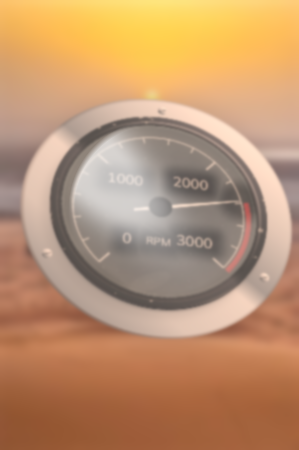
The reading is 2400 rpm
